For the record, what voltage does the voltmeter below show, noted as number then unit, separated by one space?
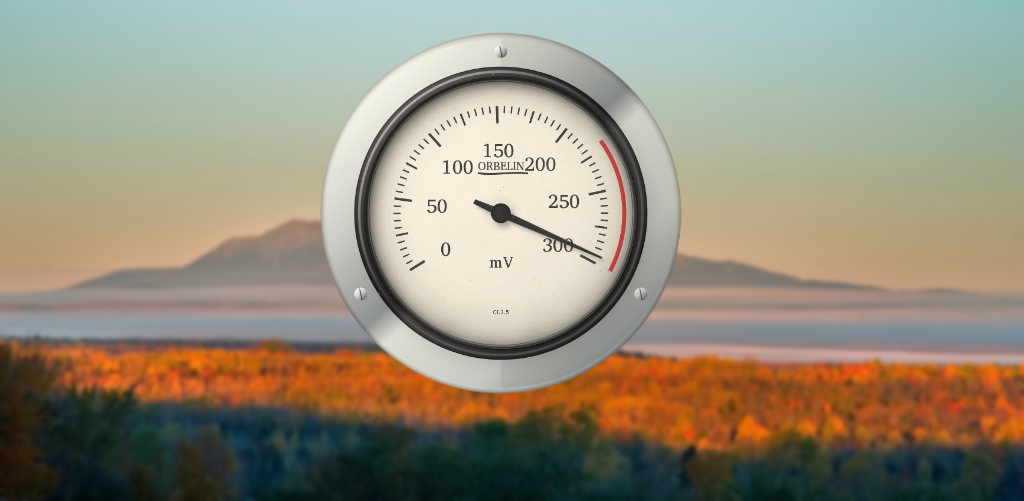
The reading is 295 mV
